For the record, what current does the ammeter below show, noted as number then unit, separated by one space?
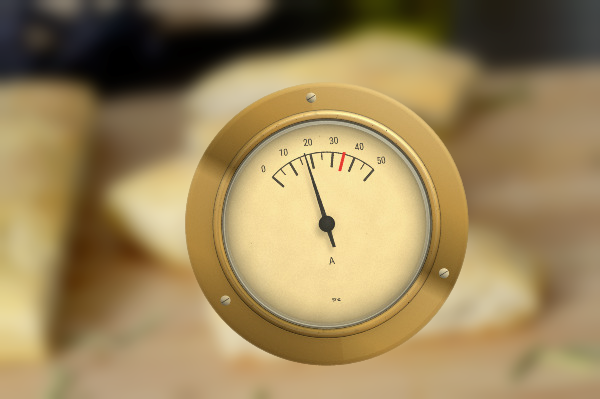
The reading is 17.5 A
